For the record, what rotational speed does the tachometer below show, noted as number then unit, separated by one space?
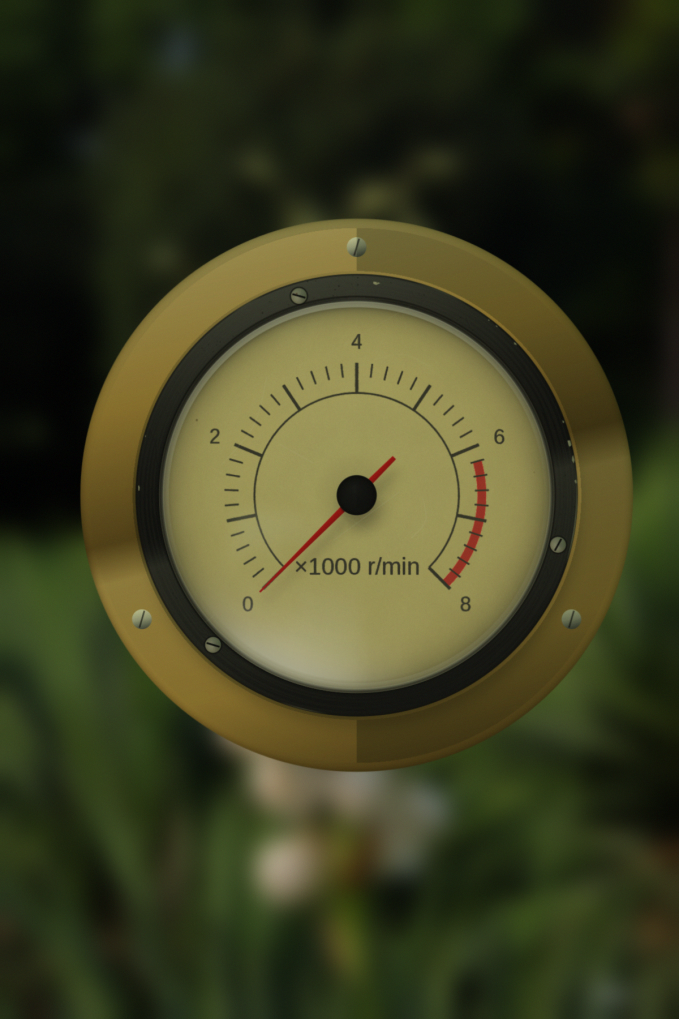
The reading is 0 rpm
